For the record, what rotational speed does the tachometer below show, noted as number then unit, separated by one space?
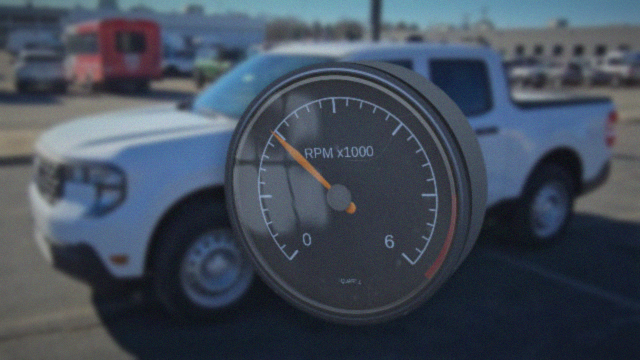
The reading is 2000 rpm
